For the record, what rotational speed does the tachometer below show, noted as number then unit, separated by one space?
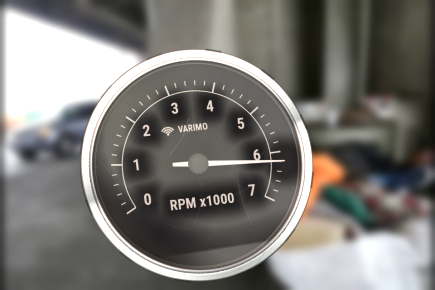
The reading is 6200 rpm
